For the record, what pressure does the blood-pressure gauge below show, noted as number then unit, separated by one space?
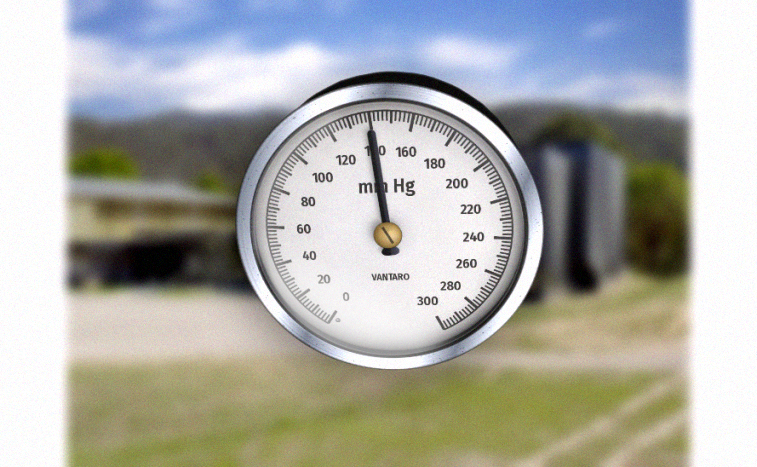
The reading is 140 mmHg
